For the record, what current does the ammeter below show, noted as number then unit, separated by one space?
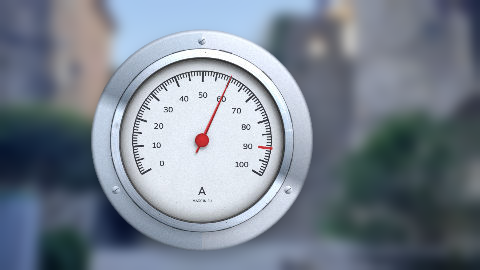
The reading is 60 A
